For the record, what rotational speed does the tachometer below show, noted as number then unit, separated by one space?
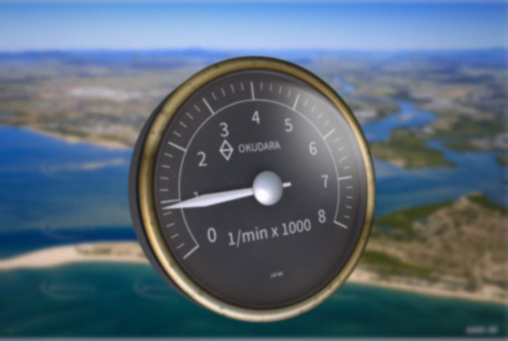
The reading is 900 rpm
